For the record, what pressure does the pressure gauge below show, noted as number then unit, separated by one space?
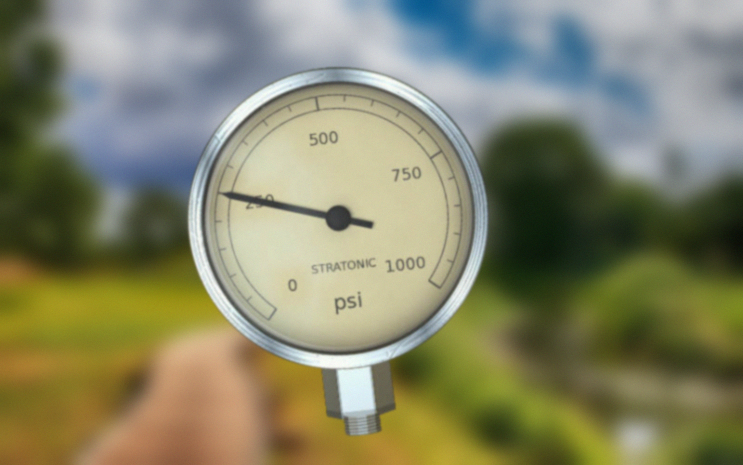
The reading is 250 psi
